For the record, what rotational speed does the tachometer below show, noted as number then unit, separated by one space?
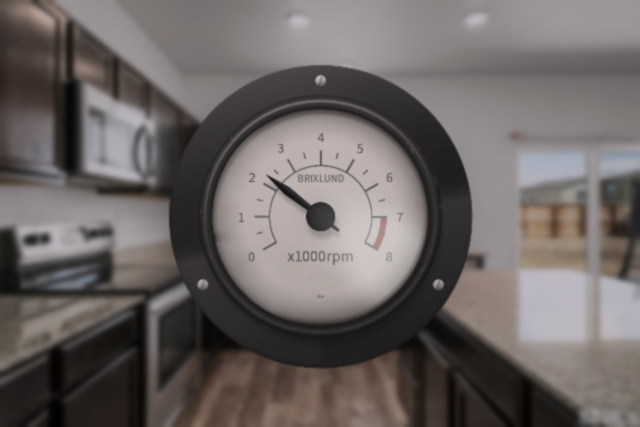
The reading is 2250 rpm
